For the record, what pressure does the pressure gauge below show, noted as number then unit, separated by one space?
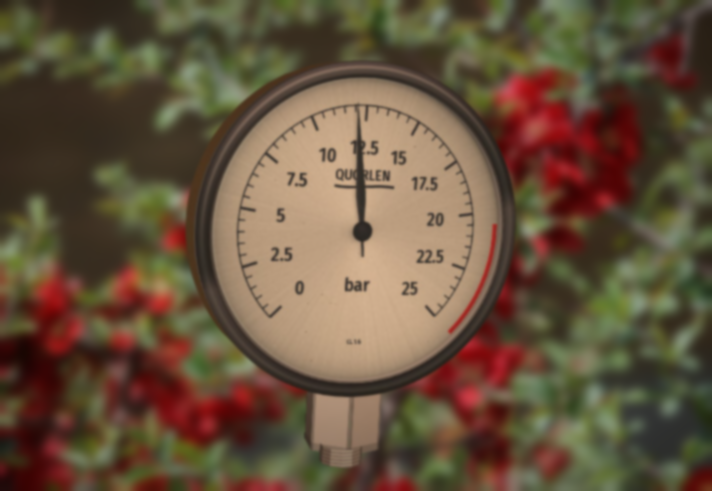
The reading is 12 bar
